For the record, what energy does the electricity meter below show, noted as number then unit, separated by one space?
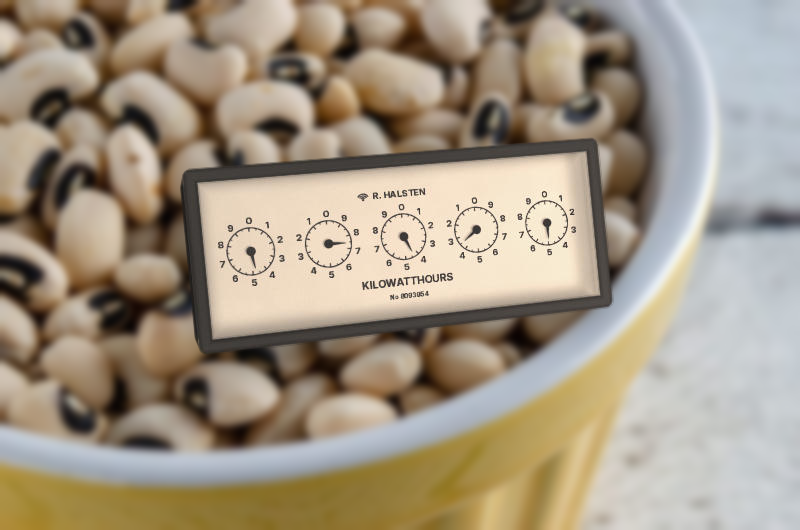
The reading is 47435 kWh
